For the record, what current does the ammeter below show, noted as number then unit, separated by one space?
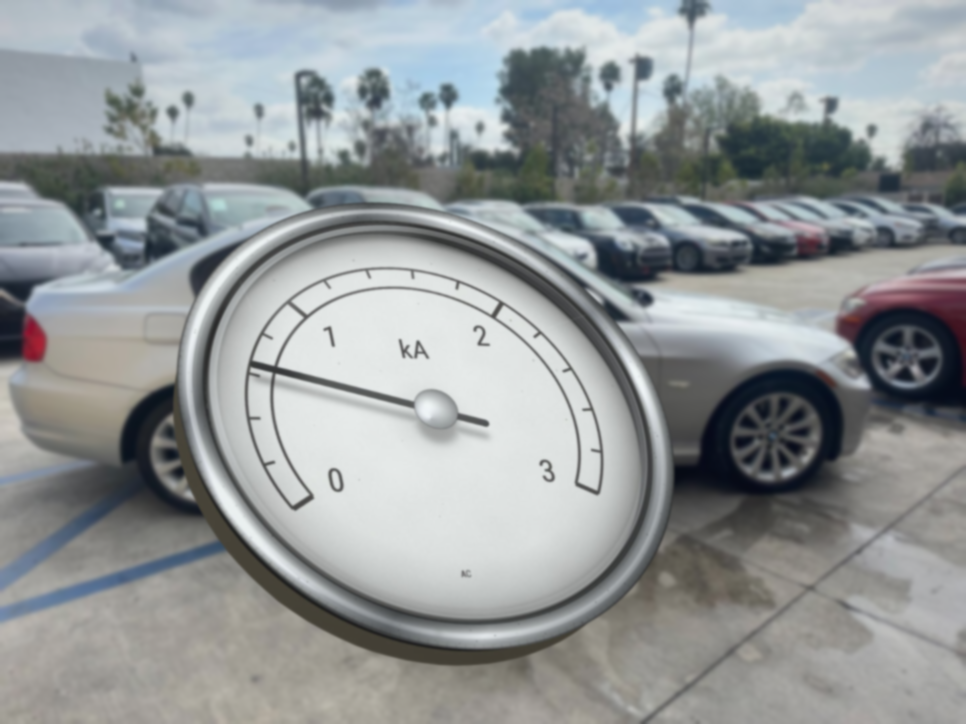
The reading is 0.6 kA
